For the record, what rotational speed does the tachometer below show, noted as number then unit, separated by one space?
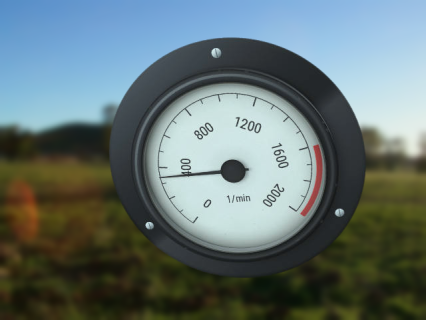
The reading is 350 rpm
